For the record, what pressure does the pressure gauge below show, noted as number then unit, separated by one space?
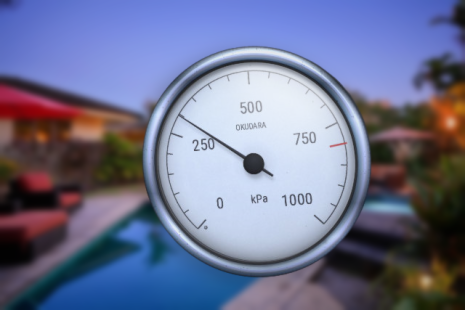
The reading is 300 kPa
